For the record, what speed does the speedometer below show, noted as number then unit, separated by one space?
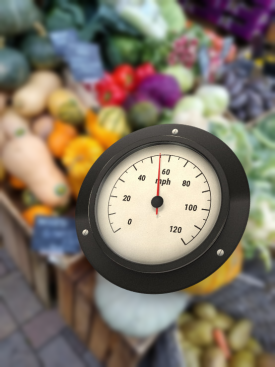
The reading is 55 mph
